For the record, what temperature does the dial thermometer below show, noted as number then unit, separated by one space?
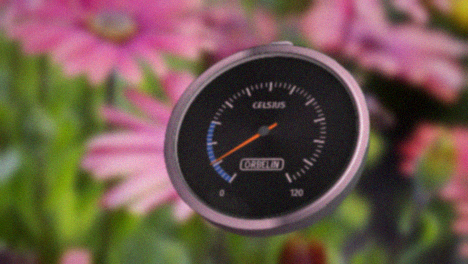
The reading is 10 °C
